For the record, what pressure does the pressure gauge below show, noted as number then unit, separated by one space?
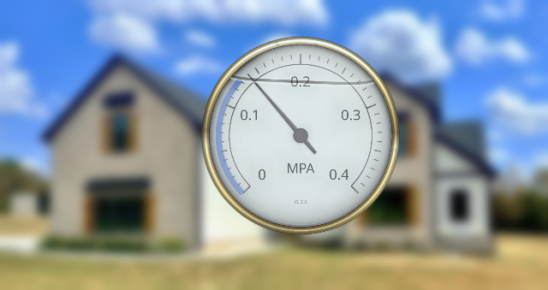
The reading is 0.14 MPa
